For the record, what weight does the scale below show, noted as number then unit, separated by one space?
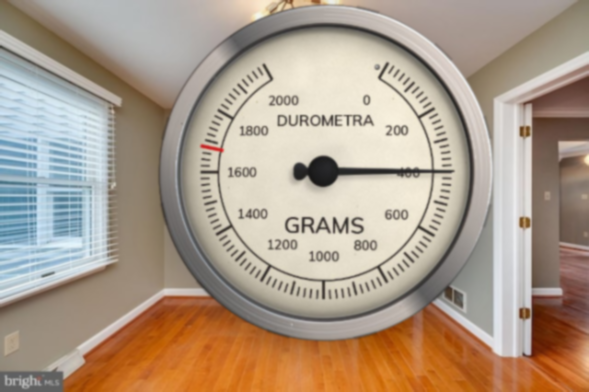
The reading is 400 g
